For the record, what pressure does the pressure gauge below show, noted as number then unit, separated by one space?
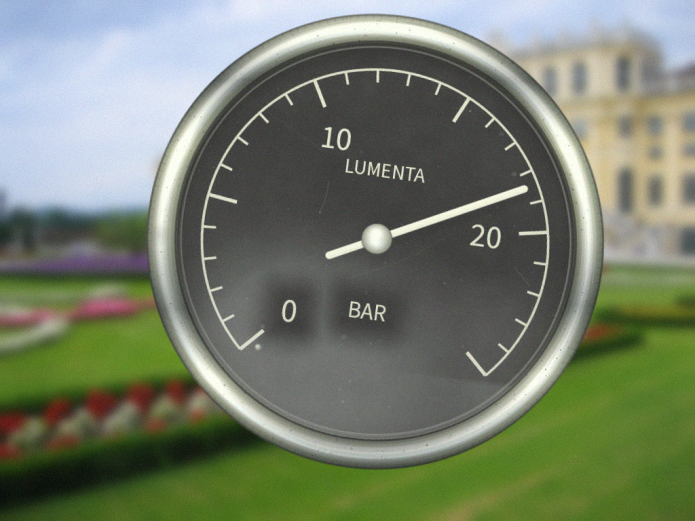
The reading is 18.5 bar
